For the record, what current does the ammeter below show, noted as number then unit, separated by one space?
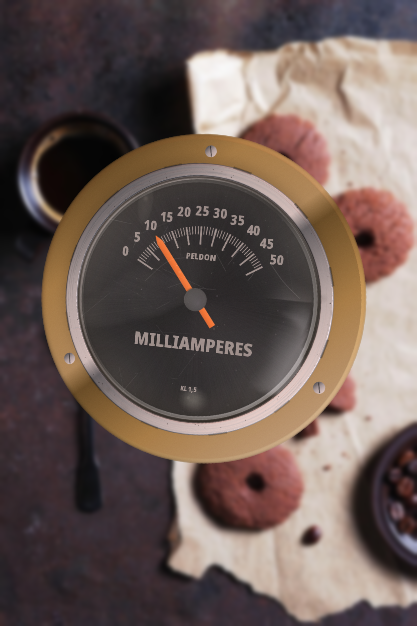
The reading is 10 mA
